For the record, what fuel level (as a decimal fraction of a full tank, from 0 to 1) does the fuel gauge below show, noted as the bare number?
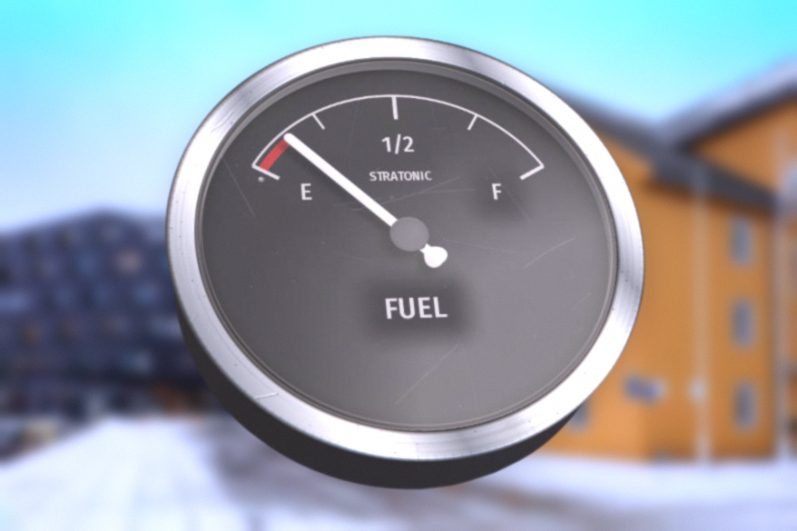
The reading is 0.125
